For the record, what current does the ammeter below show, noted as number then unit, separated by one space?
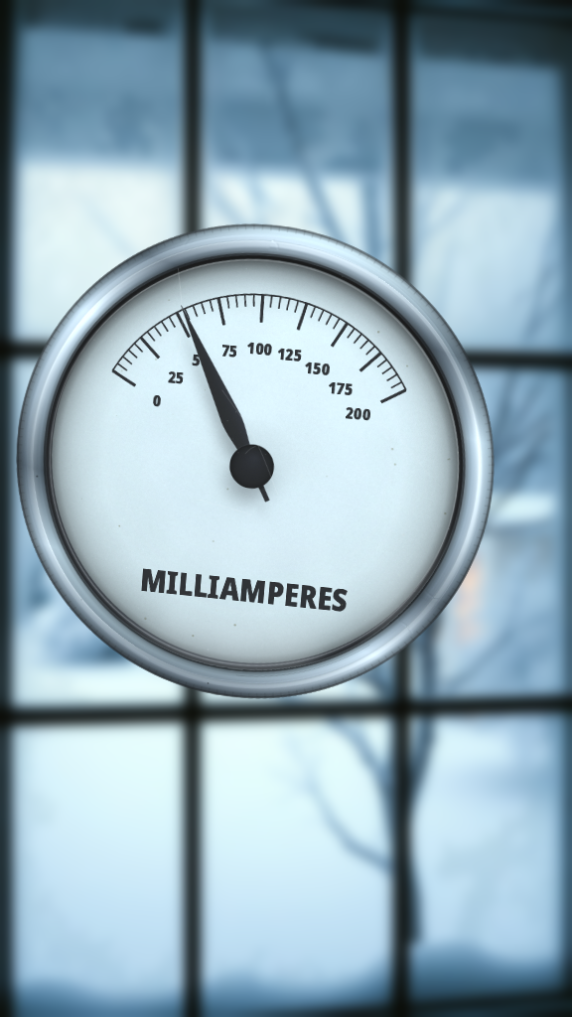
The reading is 55 mA
